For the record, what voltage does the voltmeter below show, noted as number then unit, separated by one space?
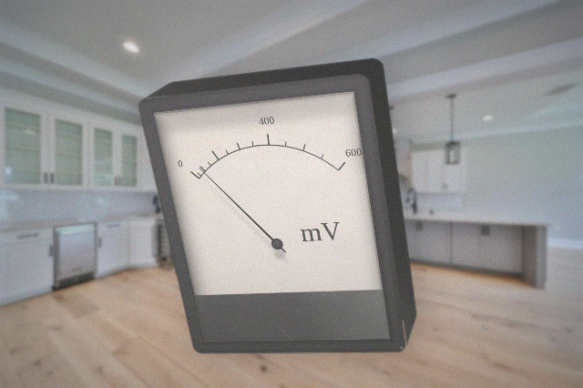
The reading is 100 mV
